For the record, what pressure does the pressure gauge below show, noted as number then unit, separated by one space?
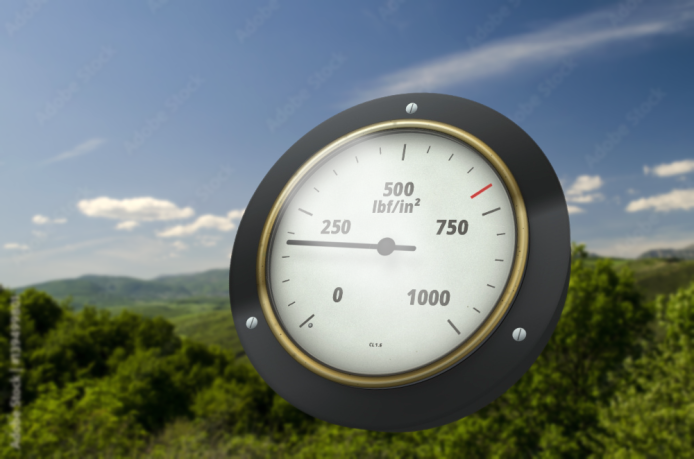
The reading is 175 psi
